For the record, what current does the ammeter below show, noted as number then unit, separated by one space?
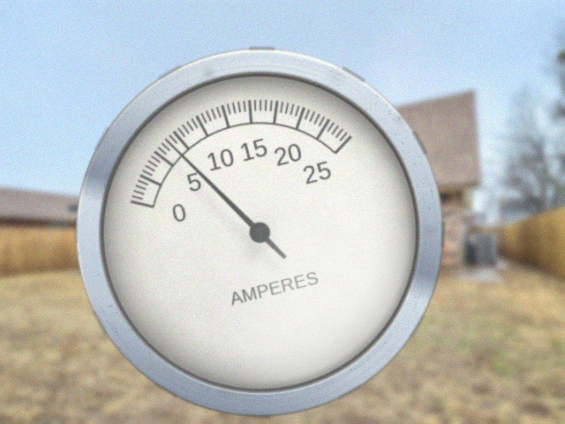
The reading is 6.5 A
